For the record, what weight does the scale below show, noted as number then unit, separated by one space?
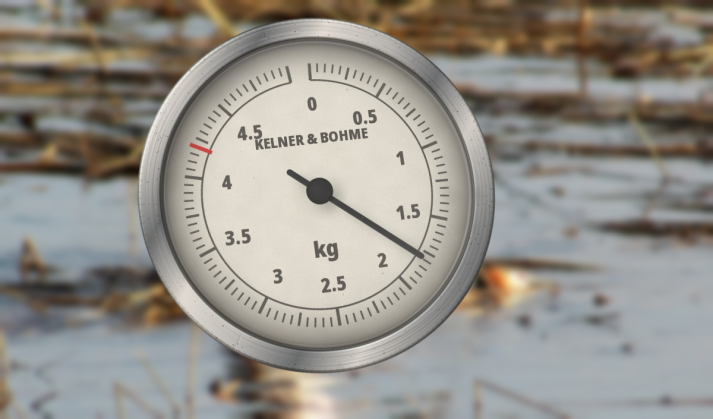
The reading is 1.8 kg
